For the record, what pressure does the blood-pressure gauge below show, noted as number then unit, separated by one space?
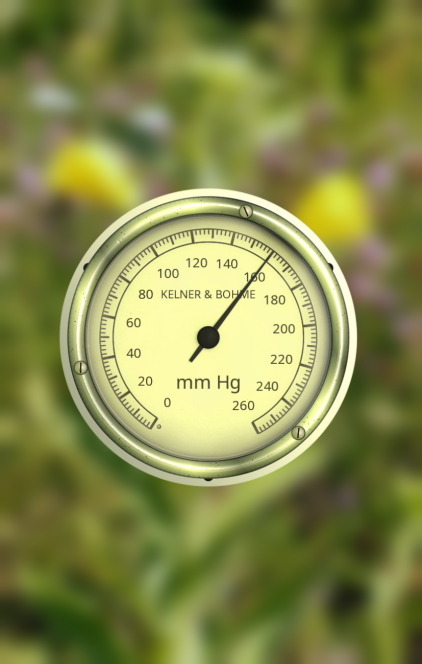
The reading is 160 mmHg
